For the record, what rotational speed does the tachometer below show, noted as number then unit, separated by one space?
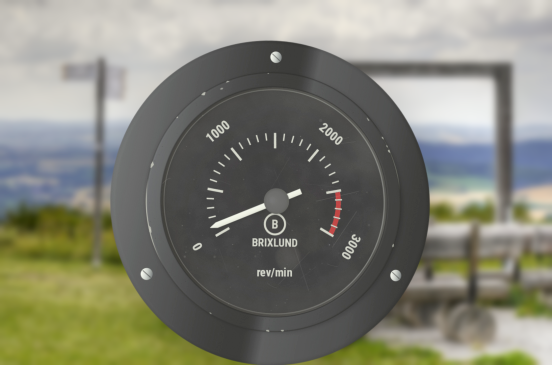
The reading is 100 rpm
